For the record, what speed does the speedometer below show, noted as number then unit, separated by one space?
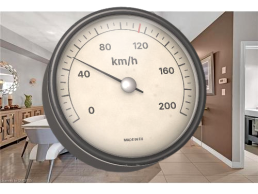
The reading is 50 km/h
